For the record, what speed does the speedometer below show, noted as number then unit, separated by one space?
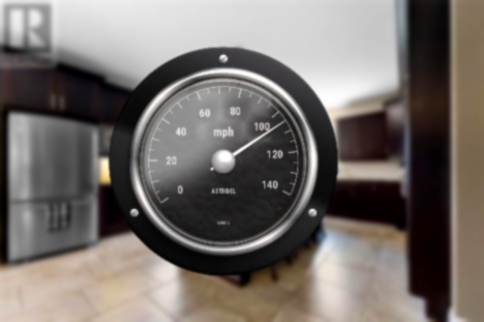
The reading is 105 mph
